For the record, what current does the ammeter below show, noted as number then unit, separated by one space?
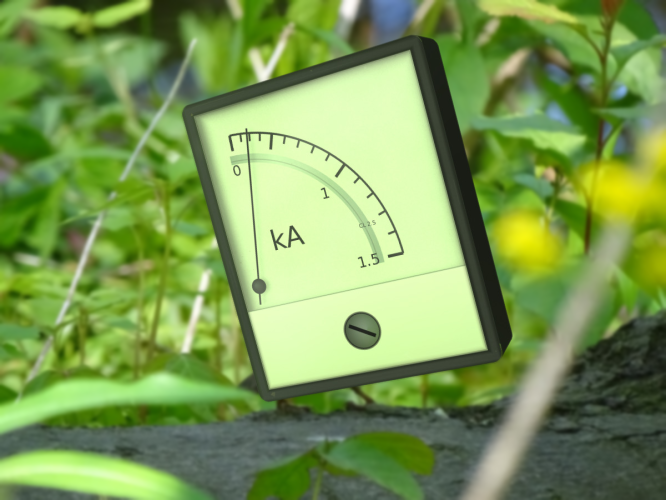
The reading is 0.3 kA
